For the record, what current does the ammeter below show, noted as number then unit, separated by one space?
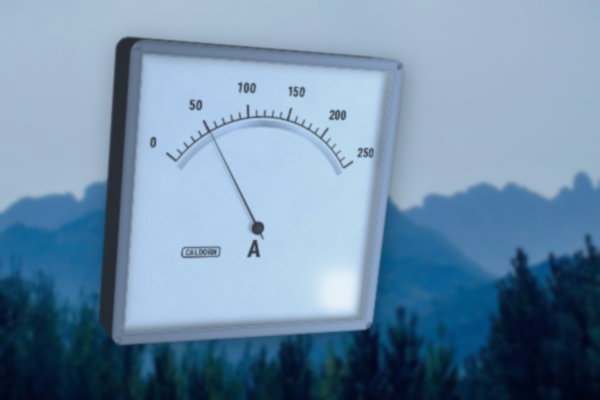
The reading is 50 A
